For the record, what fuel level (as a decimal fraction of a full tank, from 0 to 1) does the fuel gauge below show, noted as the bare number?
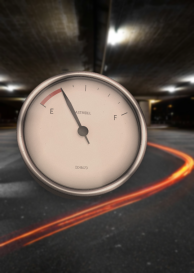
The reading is 0.25
